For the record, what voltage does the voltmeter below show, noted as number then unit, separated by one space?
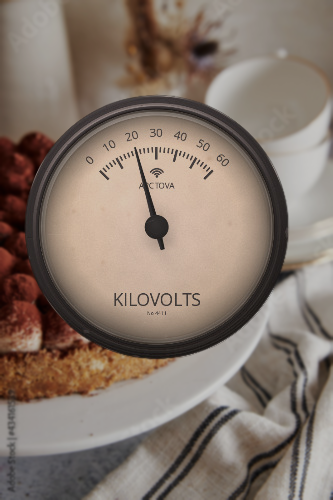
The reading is 20 kV
